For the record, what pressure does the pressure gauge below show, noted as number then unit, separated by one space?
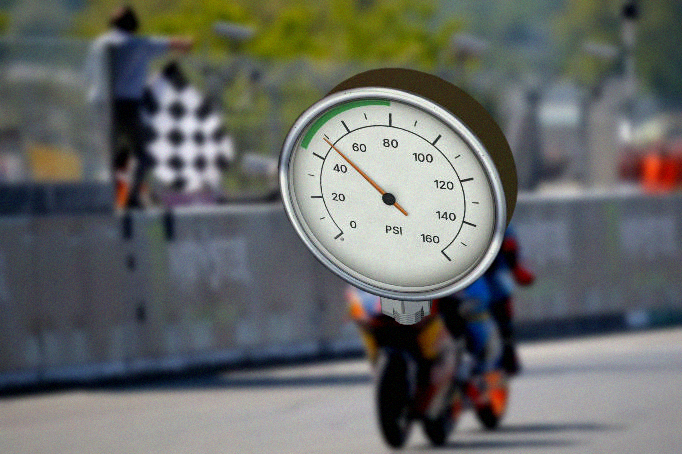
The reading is 50 psi
